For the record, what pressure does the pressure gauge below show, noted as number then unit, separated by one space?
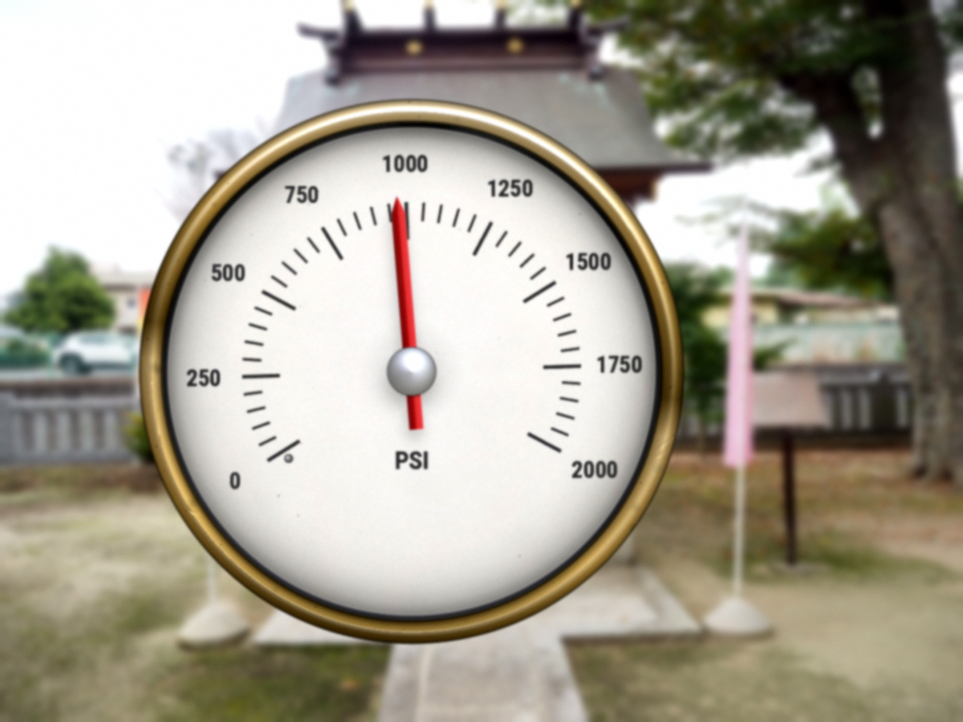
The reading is 975 psi
